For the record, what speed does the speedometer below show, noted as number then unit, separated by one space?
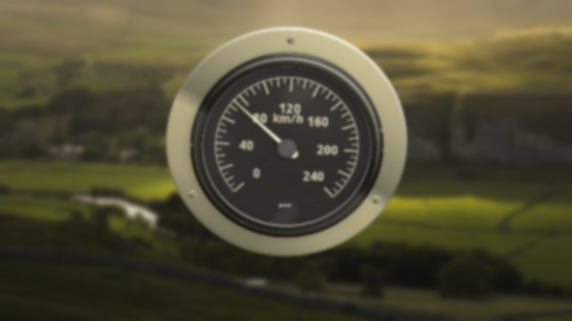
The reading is 75 km/h
